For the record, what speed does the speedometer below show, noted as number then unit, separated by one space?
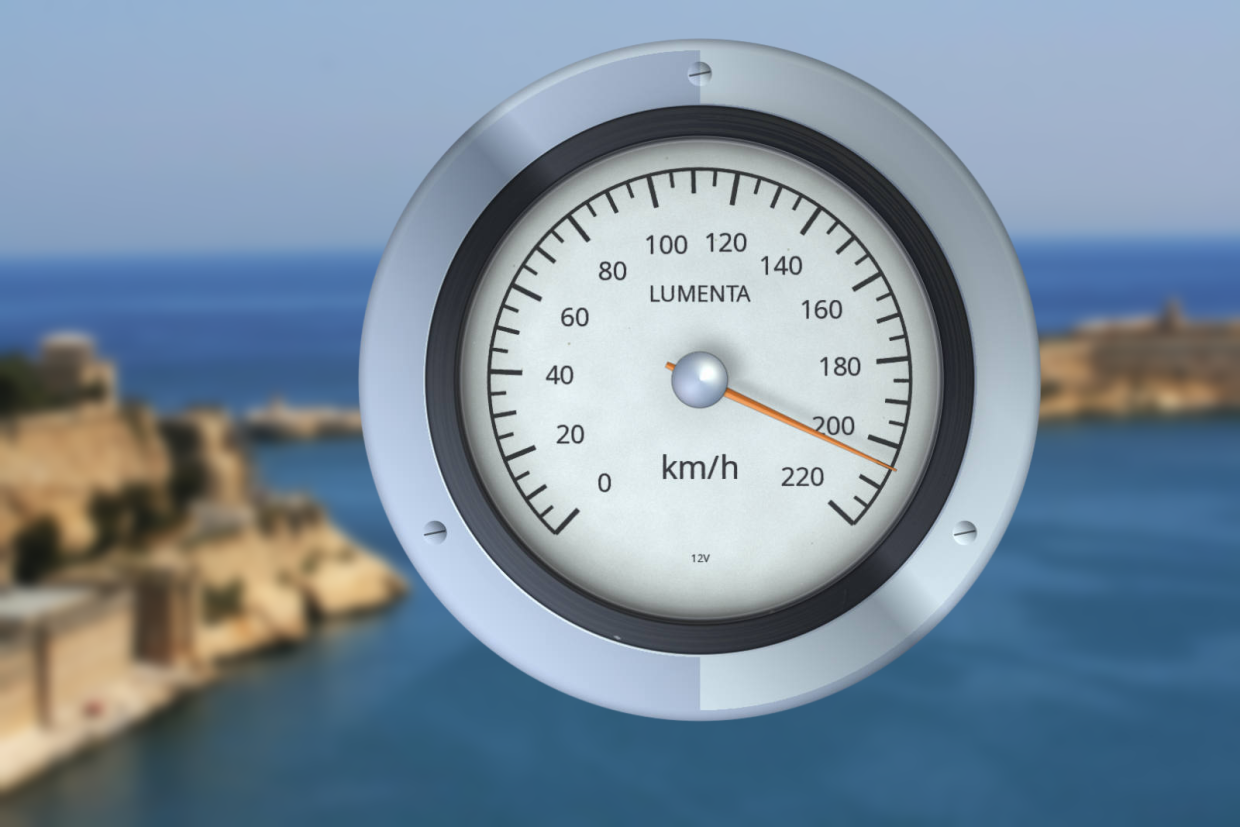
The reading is 205 km/h
